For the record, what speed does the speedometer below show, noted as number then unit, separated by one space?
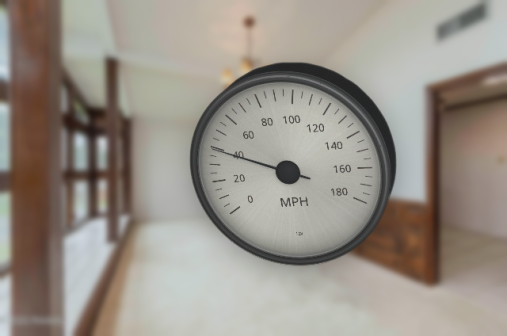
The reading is 40 mph
